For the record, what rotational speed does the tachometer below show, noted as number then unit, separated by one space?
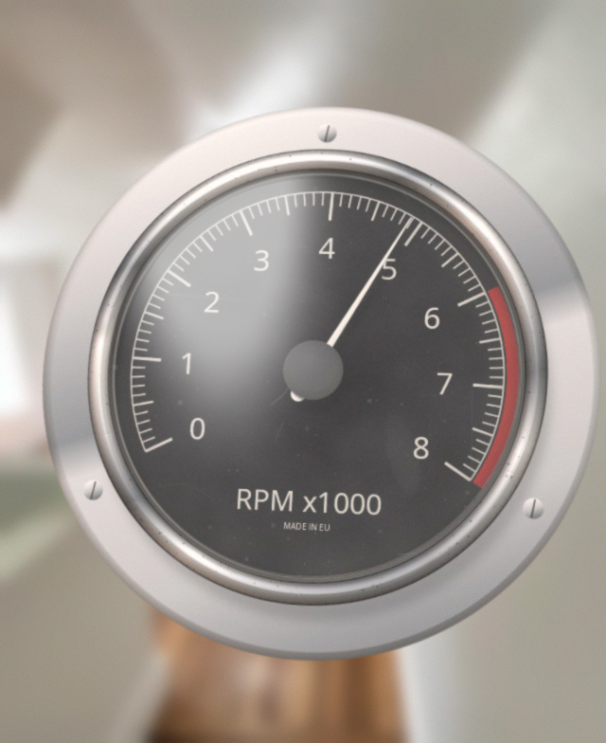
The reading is 4900 rpm
